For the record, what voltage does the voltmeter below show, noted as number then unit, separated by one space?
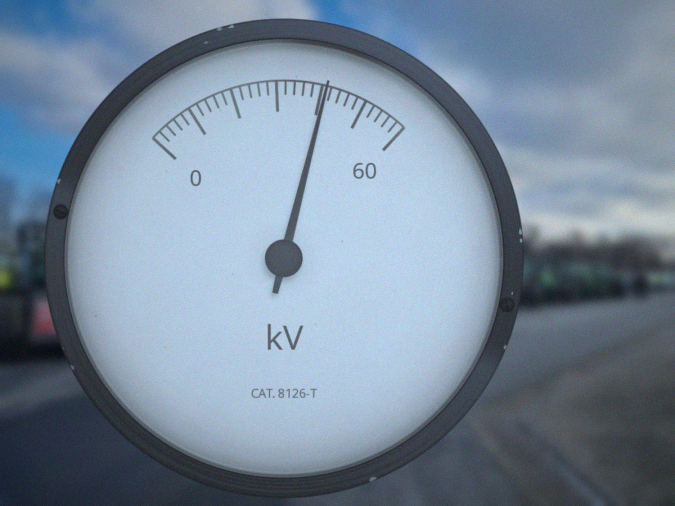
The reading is 41 kV
